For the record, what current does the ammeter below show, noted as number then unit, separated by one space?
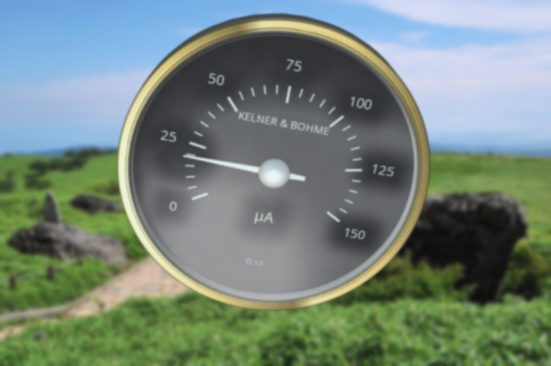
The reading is 20 µA
